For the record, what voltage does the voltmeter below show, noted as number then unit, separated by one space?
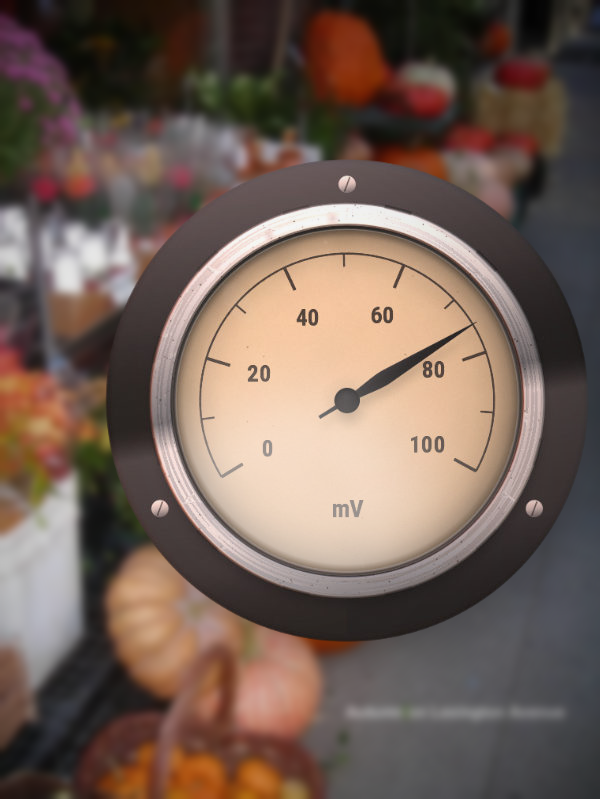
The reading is 75 mV
